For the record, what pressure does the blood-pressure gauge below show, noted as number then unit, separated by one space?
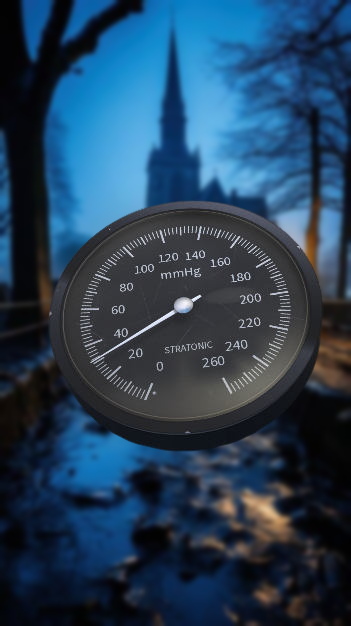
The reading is 30 mmHg
